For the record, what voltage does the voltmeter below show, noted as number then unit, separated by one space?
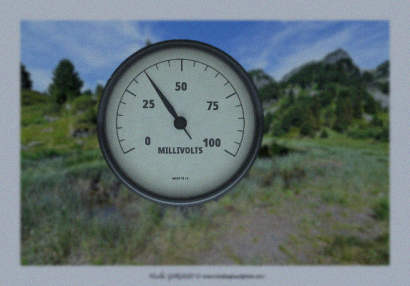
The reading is 35 mV
